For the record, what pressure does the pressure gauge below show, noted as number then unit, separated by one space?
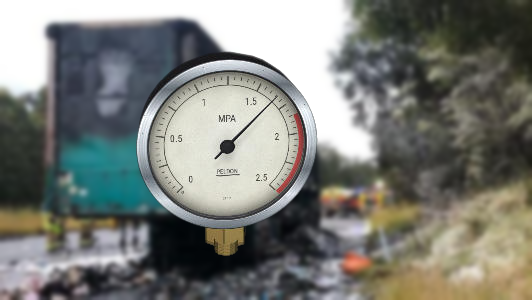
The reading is 1.65 MPa
